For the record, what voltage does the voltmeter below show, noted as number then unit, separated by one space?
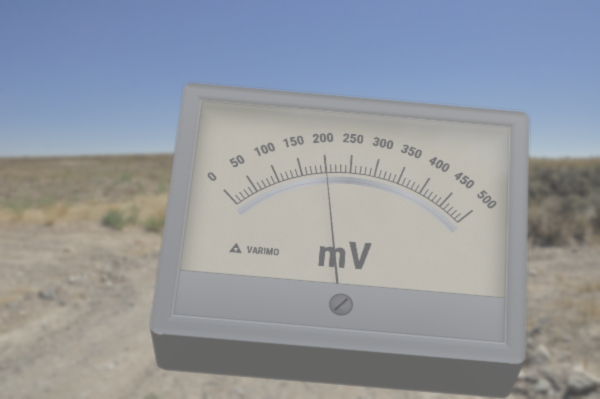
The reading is 200 mV
